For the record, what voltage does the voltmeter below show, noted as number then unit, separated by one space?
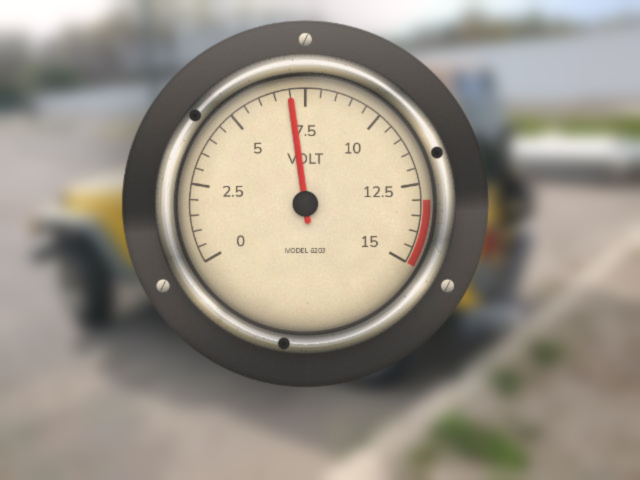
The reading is 7 V
